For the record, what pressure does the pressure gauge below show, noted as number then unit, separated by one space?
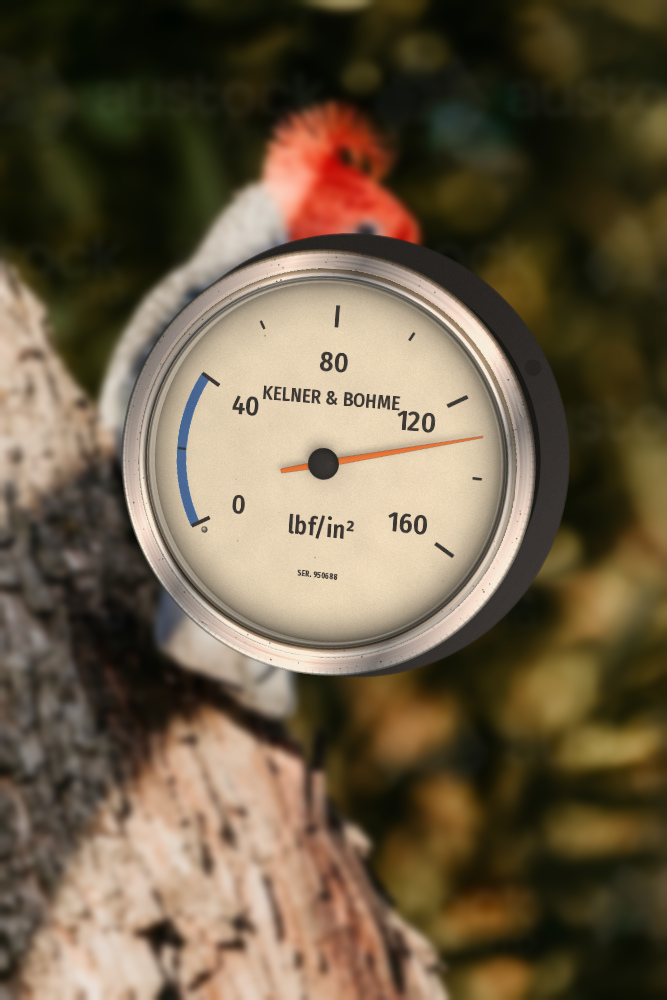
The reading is 130 psi
